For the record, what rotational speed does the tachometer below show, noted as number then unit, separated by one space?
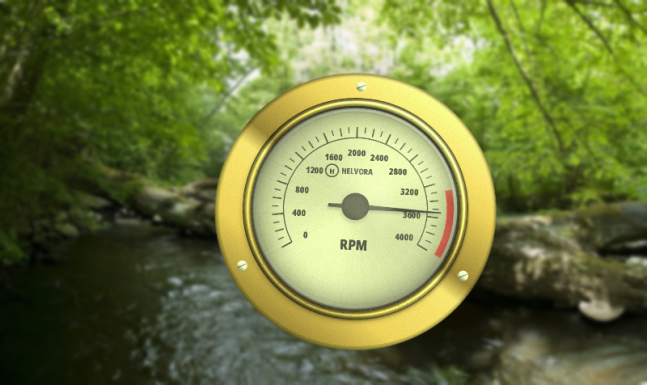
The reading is 3550 rpm
